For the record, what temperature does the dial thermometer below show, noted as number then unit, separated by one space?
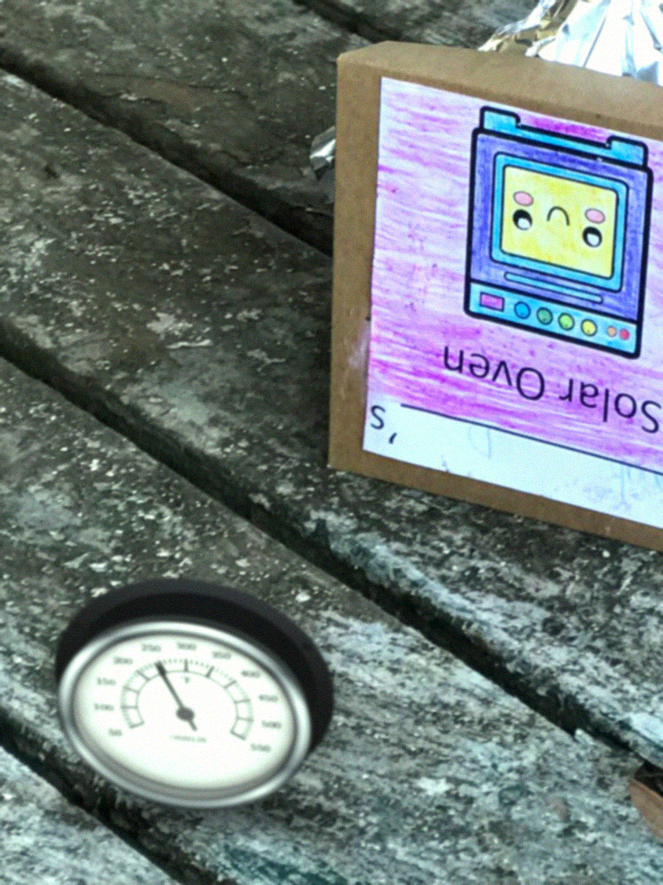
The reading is 250 °F
